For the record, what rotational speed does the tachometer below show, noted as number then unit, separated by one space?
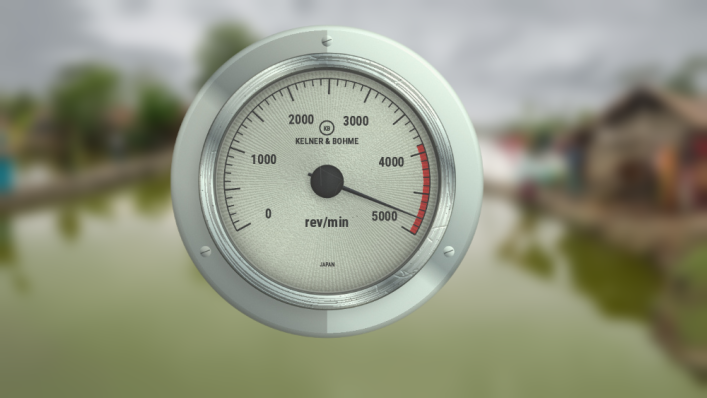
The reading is 4800 rpm
